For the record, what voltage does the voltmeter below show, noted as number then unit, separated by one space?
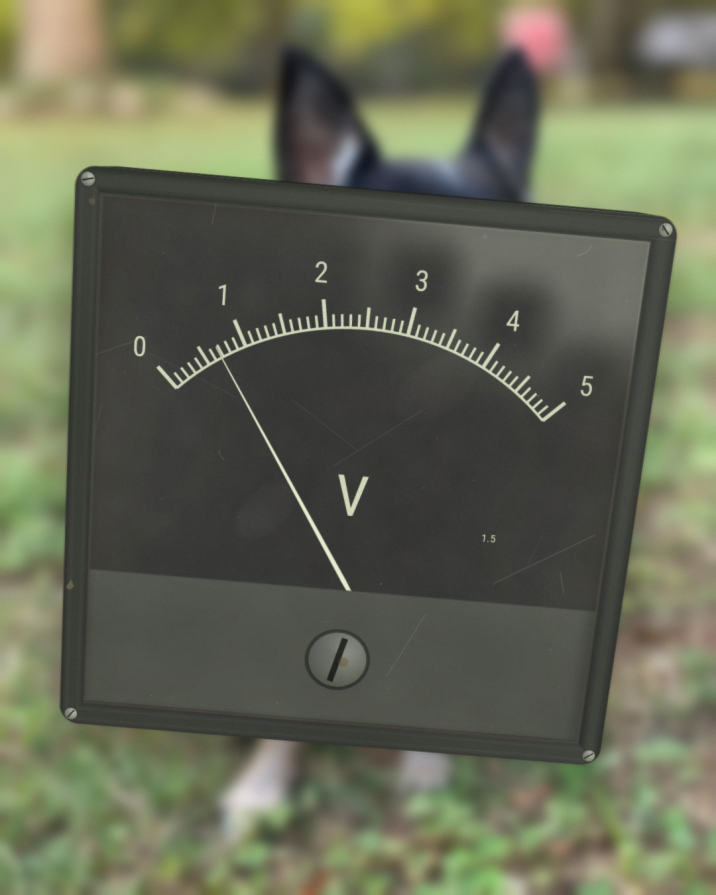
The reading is 0.7 V
